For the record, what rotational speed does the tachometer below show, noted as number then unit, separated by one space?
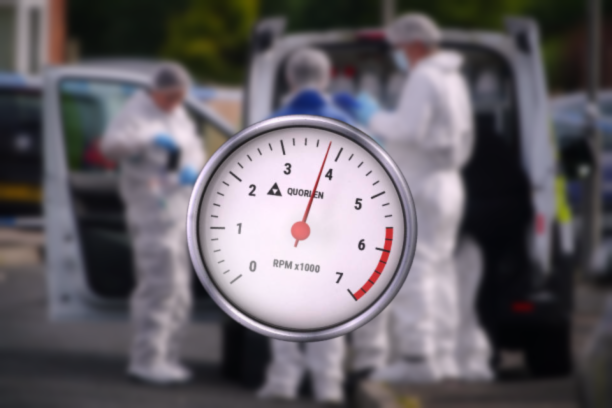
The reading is 3800 rpm
